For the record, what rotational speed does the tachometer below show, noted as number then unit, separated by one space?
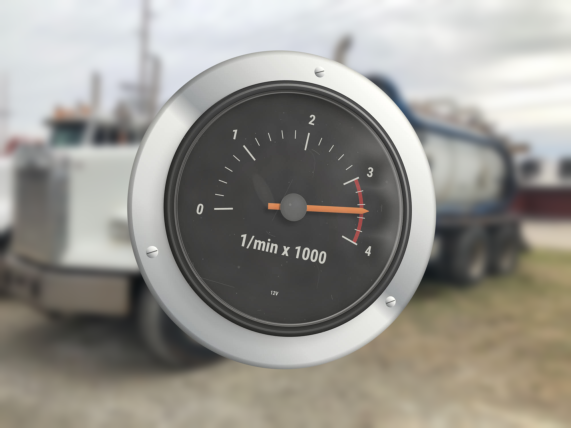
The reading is 3500 rpm
